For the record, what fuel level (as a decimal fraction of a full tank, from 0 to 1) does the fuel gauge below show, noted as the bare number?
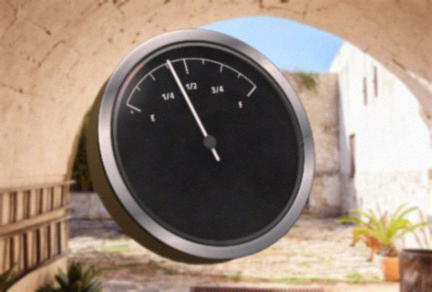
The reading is 0.375
